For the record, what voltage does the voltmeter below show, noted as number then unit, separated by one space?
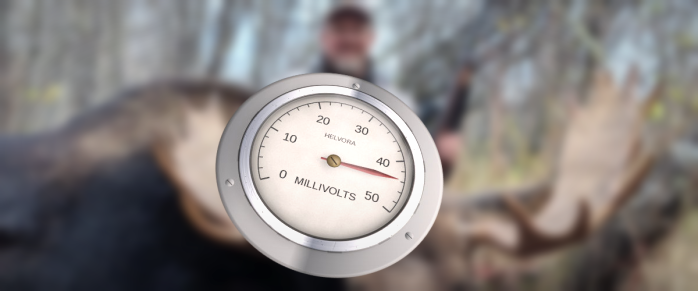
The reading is 44 mV
